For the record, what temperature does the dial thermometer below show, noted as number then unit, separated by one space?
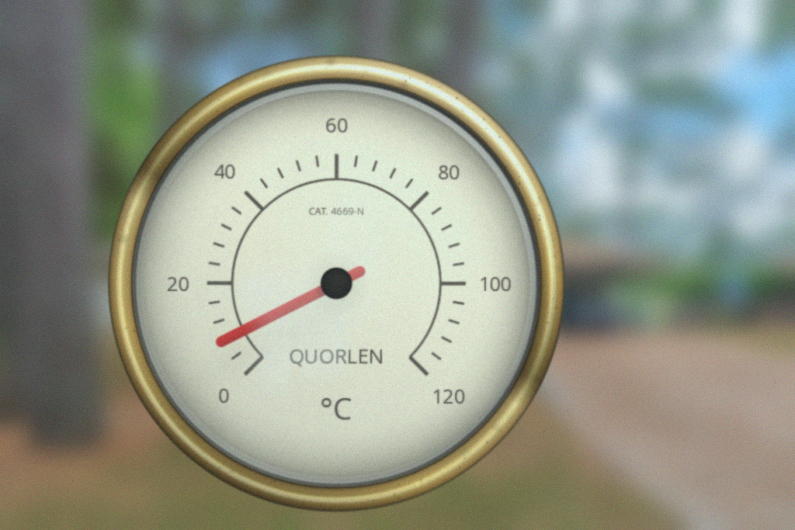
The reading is 8 °C
